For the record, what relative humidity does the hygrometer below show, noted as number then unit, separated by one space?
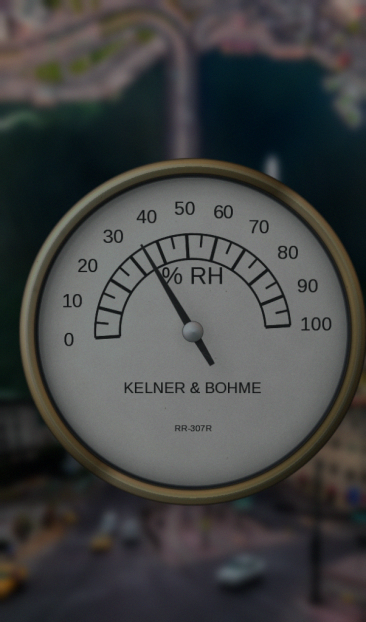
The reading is 35 %
